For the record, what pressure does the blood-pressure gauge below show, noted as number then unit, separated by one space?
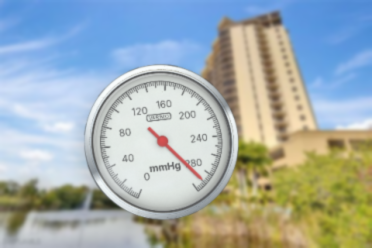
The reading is 290 mmHg
